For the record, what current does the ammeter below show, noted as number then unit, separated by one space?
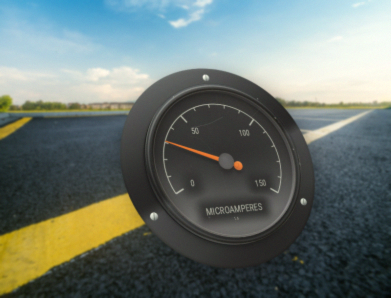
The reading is 30 µA
